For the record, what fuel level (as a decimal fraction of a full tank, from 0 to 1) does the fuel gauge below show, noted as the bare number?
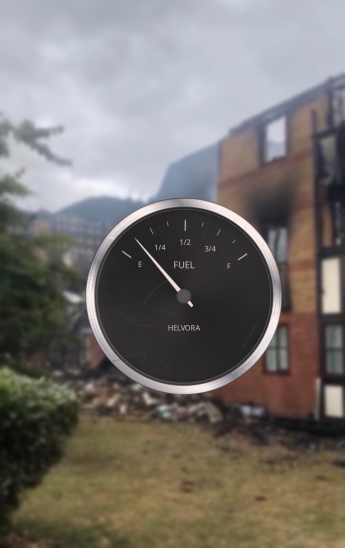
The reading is 0.125
